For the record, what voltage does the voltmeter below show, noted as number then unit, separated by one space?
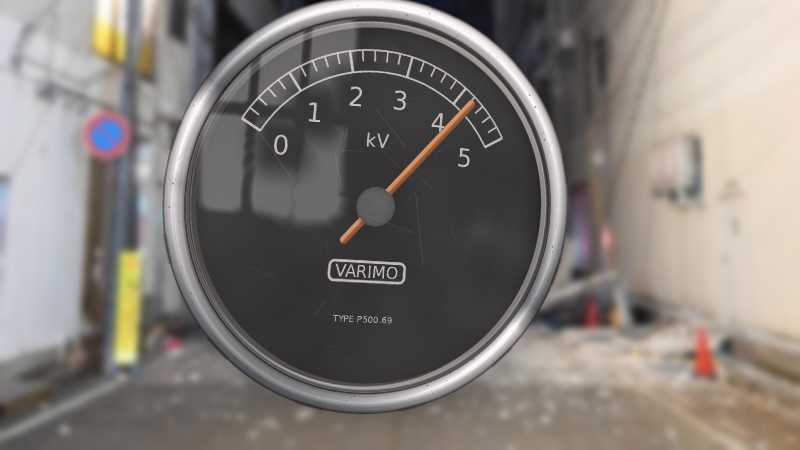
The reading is 4.2 kV
